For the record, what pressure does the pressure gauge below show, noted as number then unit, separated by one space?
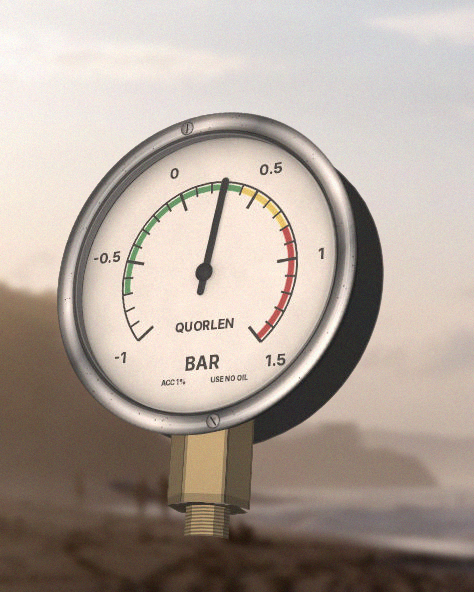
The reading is 0.3 bar
